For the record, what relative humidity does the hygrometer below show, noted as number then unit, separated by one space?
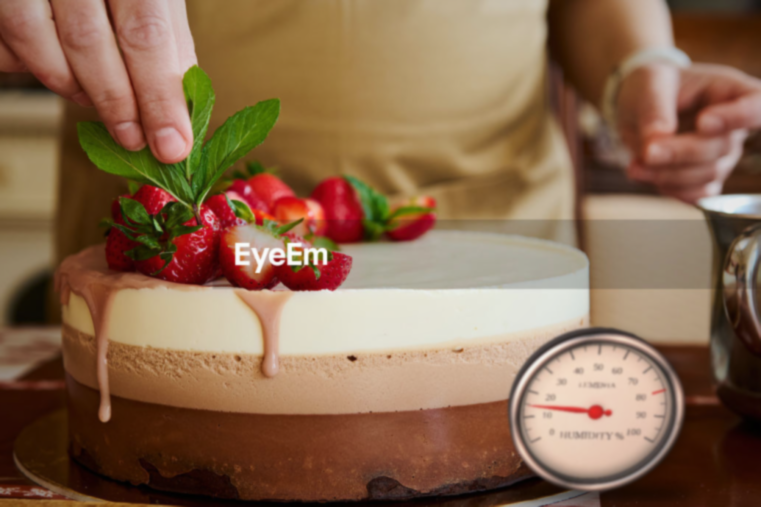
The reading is 15 %
